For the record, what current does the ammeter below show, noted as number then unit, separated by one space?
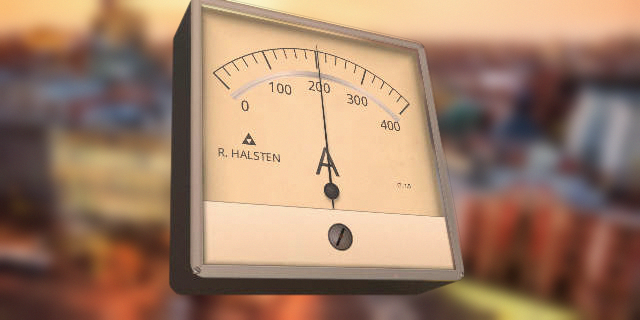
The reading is 200 A
